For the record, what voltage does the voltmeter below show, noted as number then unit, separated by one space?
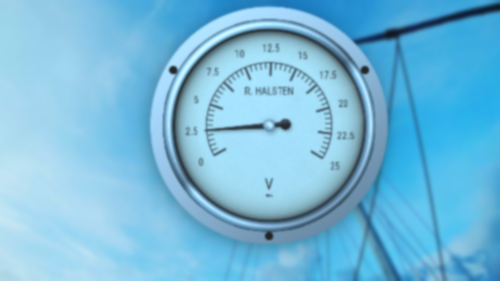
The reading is 2.5 V
